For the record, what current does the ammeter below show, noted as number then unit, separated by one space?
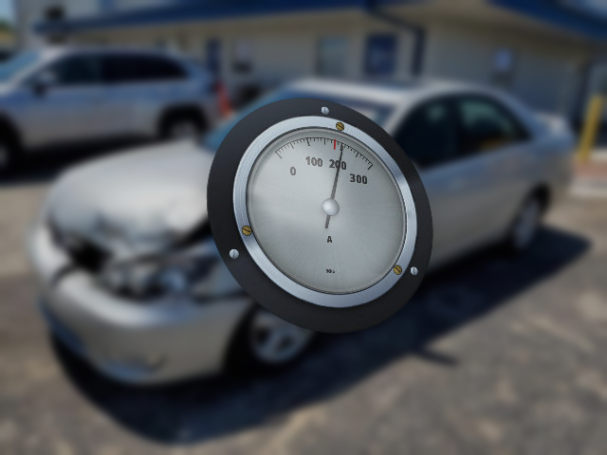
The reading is 200 A
